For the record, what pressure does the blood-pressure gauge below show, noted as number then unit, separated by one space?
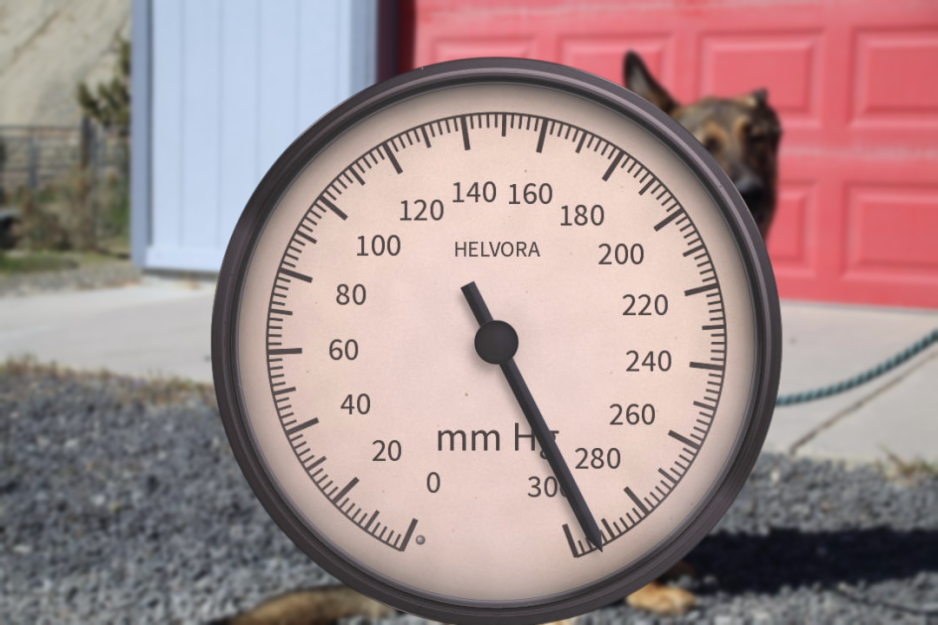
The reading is 294 mmHg
